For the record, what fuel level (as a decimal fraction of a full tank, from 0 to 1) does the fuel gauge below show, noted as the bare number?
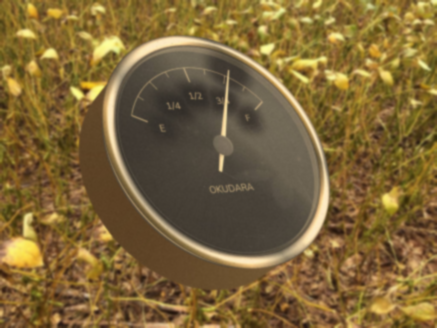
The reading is 0.75
